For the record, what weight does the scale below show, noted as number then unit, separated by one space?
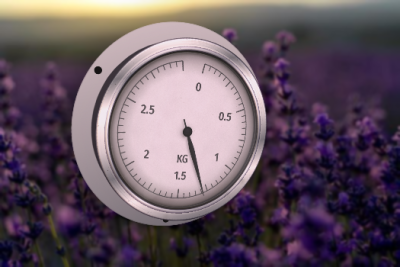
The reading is 1.3 kg
